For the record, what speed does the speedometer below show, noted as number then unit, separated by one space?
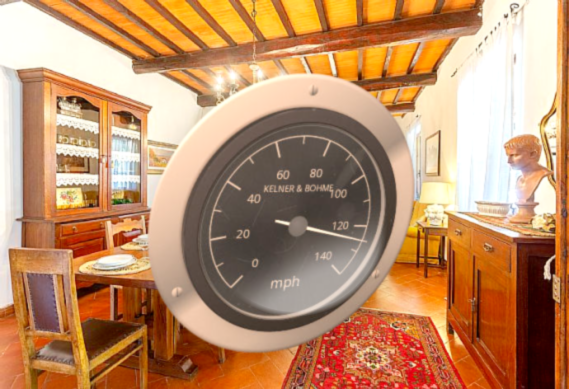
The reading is 125 mph
